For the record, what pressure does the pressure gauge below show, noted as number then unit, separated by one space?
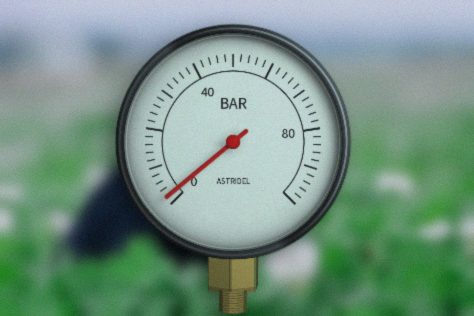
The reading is 2 bar
